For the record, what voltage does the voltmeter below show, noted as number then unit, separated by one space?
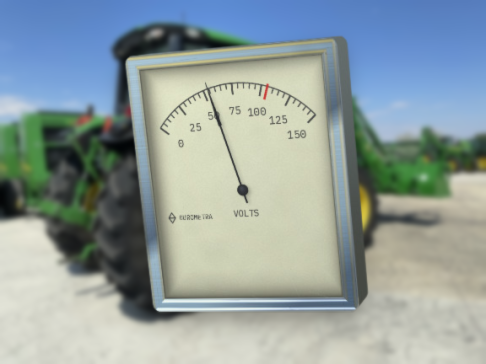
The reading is 55 V
